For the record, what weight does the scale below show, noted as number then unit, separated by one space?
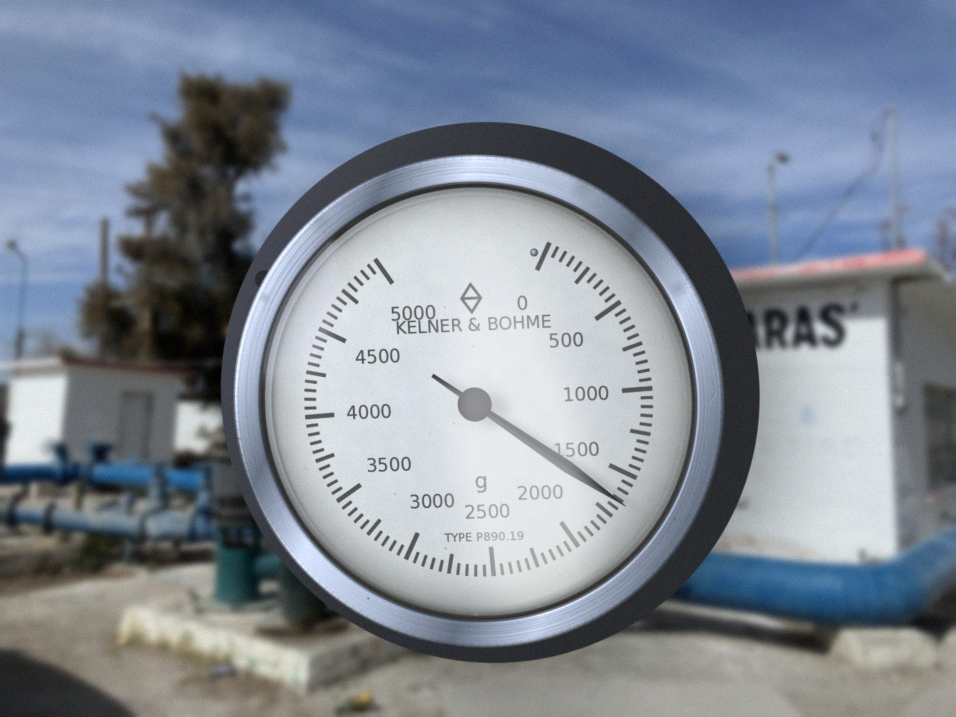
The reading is 1650 g
